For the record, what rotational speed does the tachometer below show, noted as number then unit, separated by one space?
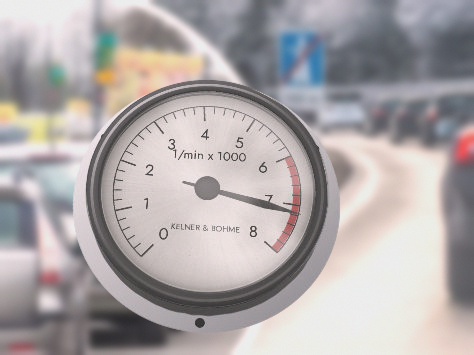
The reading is 7200 rpm
